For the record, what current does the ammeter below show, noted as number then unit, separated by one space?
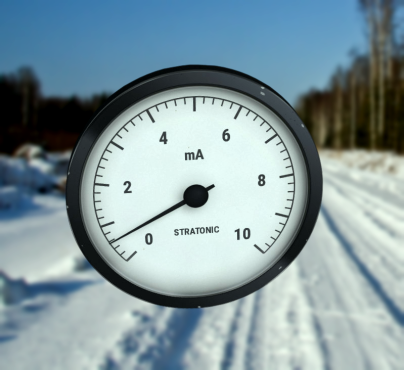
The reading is 0.6 mA
